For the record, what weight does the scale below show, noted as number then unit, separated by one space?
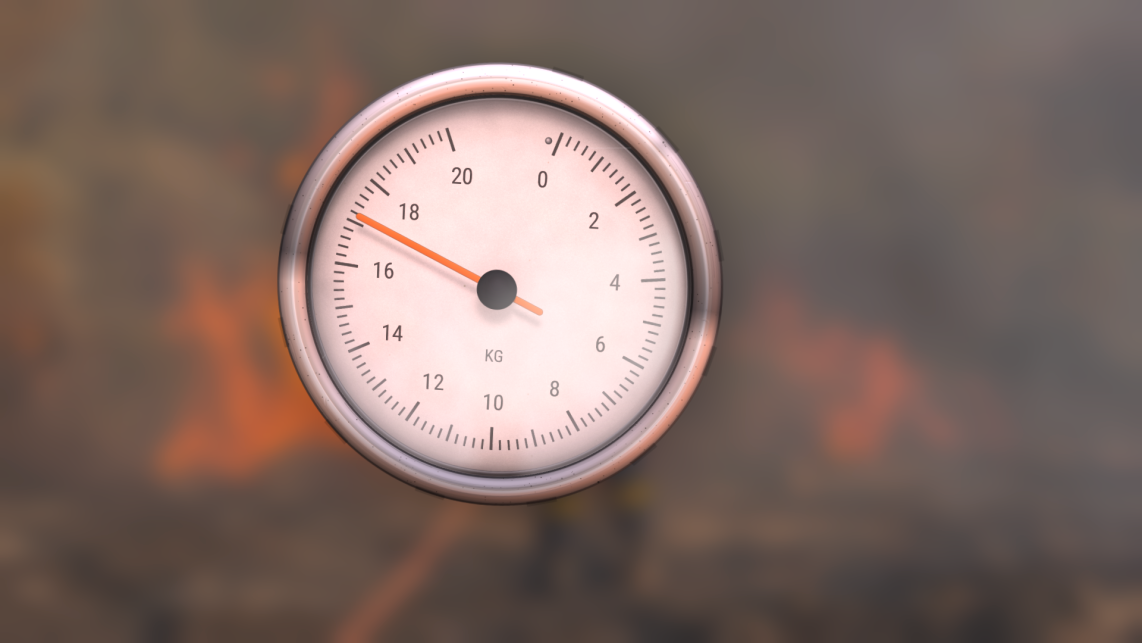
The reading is 17.2 kg
